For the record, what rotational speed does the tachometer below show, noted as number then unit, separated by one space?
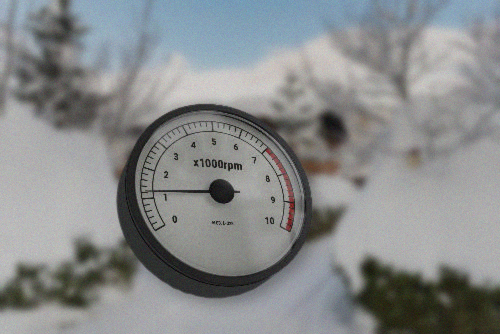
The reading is 1200 rpm
